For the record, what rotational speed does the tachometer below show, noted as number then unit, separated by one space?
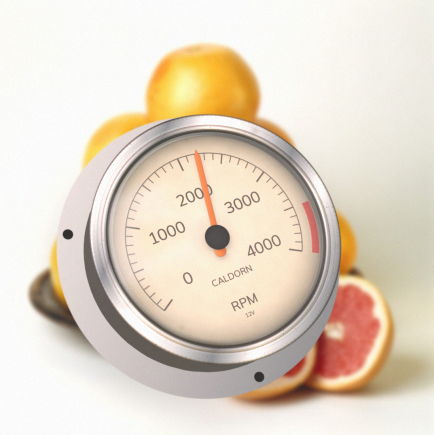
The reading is 2200 rpm
